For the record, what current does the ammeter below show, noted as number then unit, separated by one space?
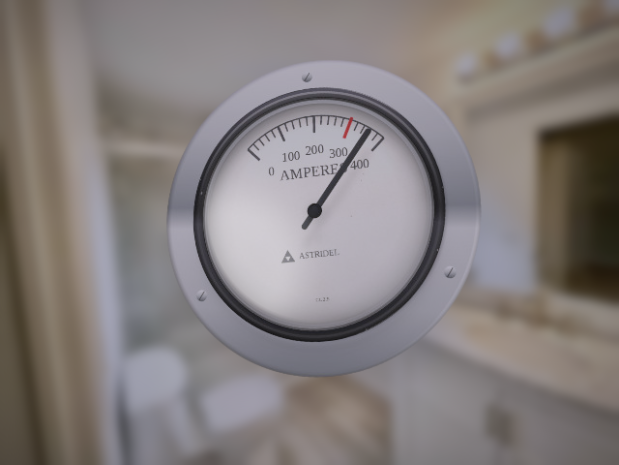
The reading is 360 A
